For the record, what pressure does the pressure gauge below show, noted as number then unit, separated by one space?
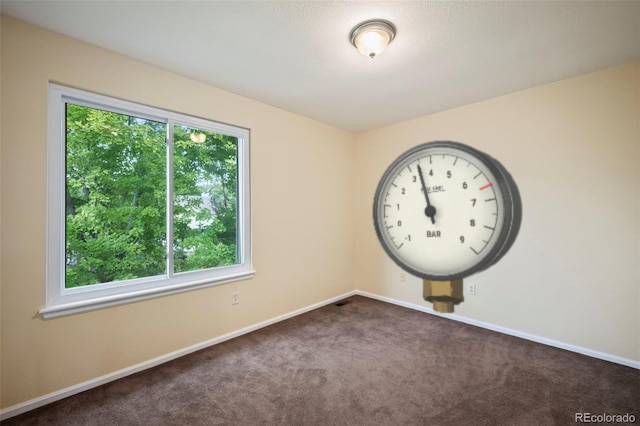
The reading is 3.5 bar
